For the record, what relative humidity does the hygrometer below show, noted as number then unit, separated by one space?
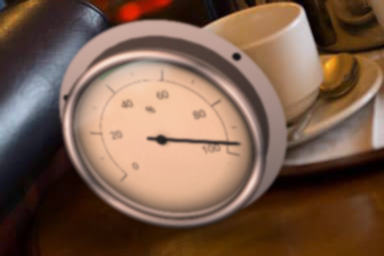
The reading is 95 %
